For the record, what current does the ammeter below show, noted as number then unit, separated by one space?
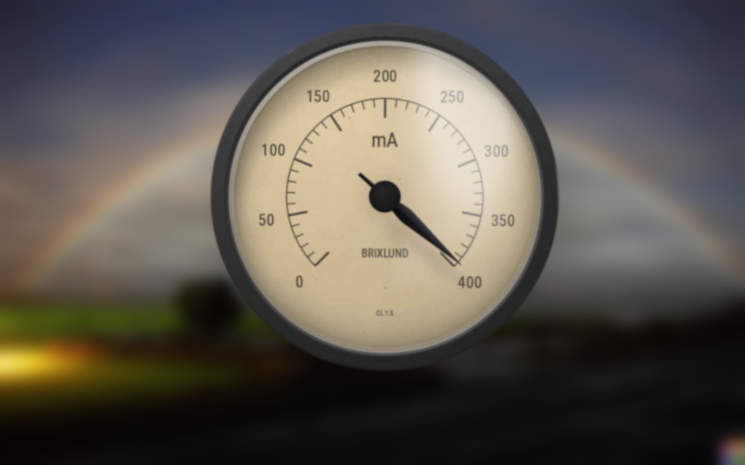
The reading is 395 mA
